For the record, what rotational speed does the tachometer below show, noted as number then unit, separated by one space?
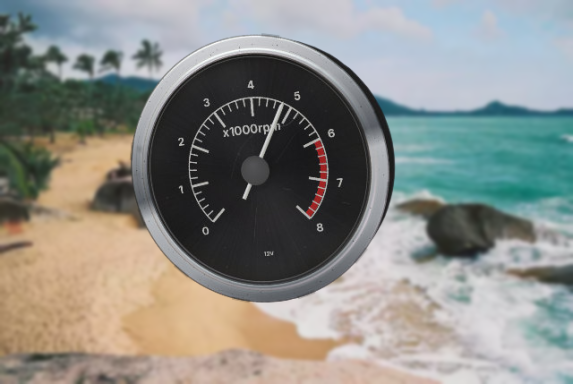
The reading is 4800 rpm
